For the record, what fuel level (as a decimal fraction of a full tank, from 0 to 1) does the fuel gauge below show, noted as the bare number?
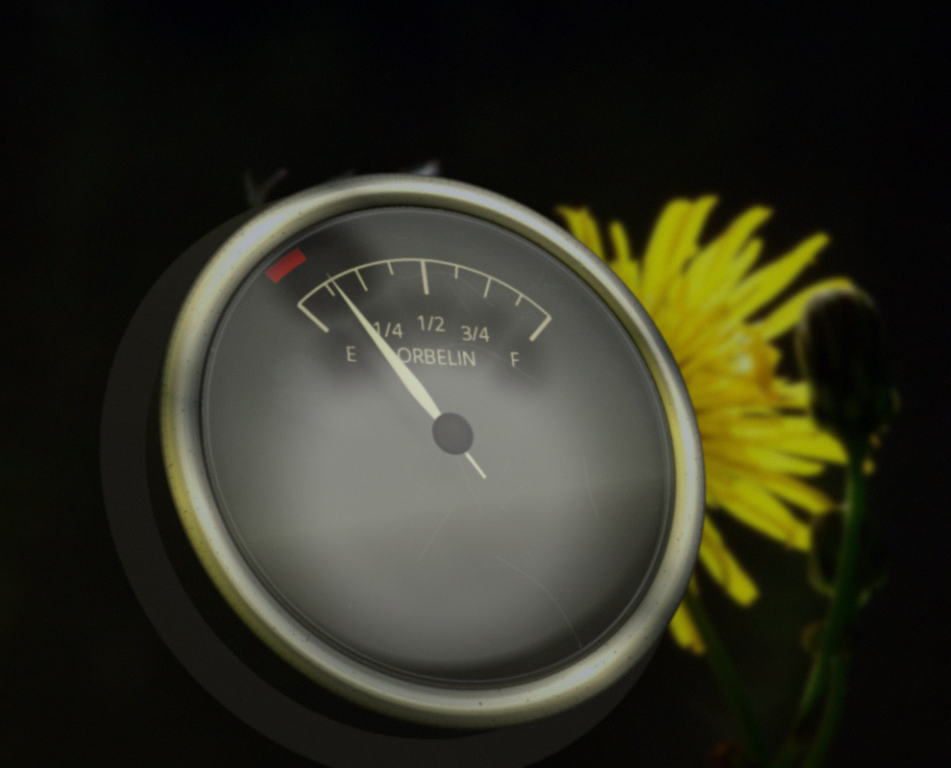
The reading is 0.125
